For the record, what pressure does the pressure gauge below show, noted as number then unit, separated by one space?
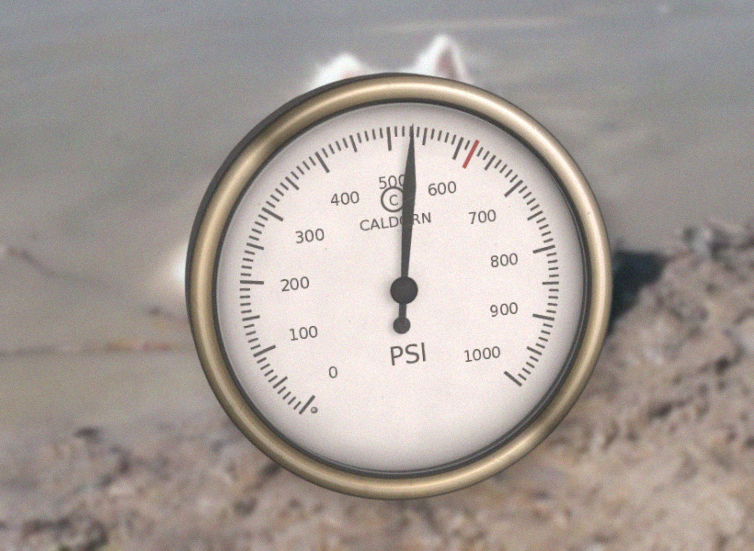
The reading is 530 psi
